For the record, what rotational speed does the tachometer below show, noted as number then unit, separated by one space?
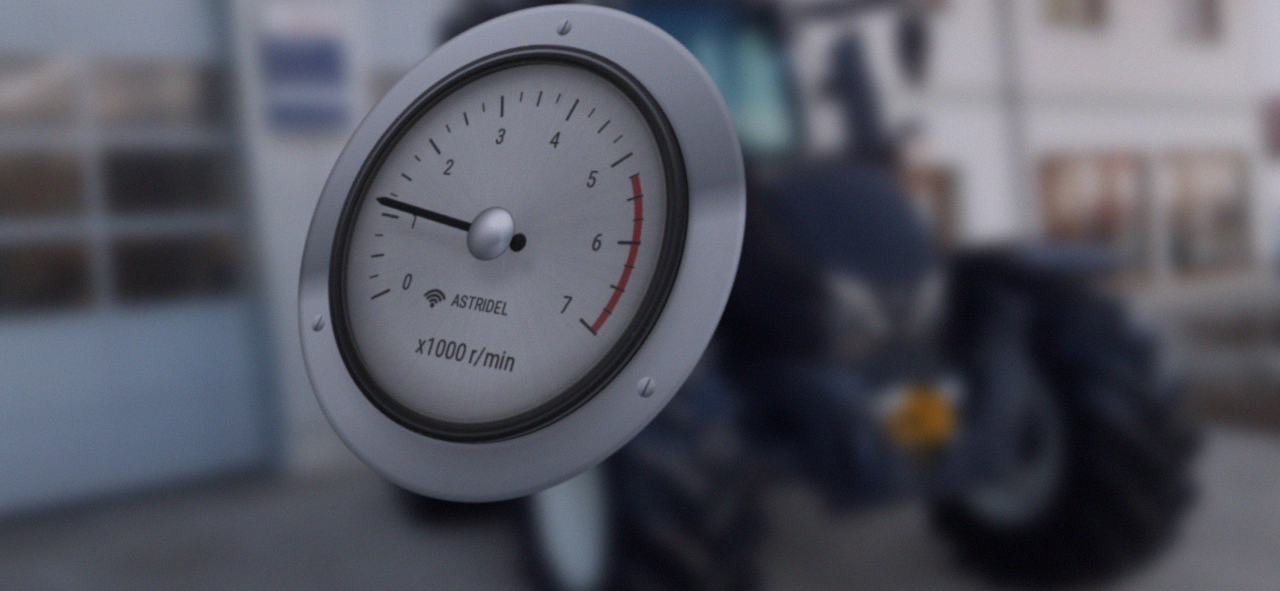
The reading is 1125 rpm
